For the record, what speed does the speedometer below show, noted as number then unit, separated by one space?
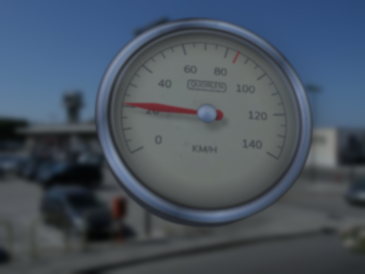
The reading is 20 km/h
